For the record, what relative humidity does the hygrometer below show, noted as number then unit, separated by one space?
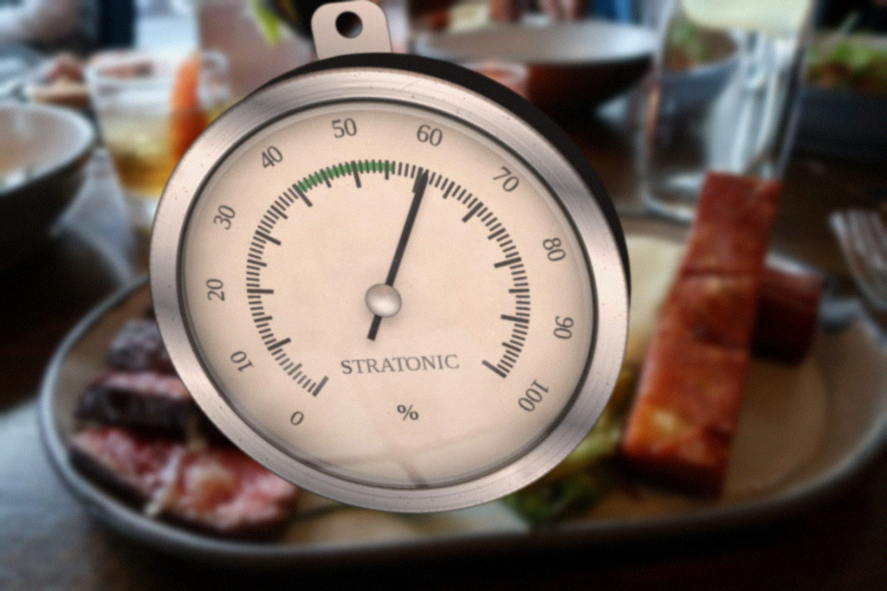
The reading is 61 %
